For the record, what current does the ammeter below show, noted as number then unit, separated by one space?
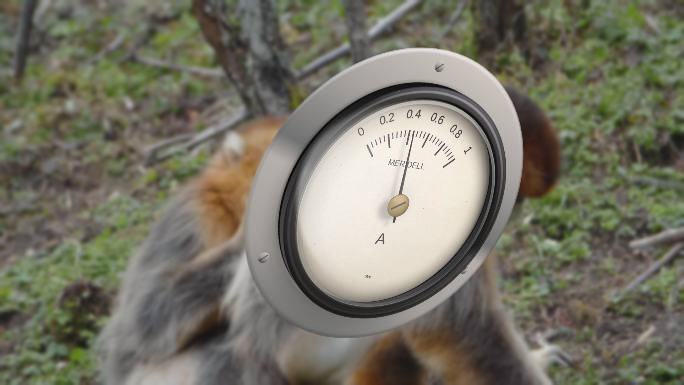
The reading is 0.4 A
